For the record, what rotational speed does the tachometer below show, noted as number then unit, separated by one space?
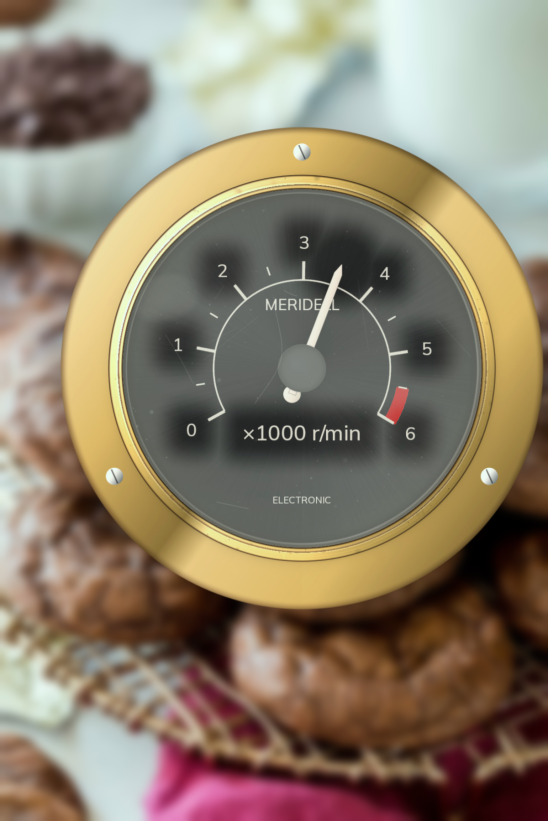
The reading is 3500 rpm
